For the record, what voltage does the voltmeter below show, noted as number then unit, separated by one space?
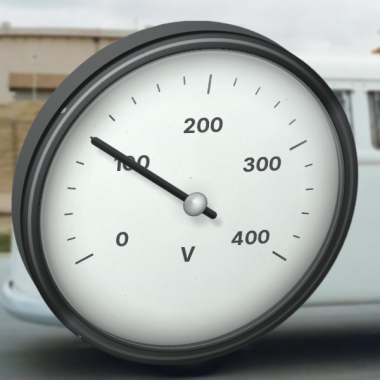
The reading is 100 V
